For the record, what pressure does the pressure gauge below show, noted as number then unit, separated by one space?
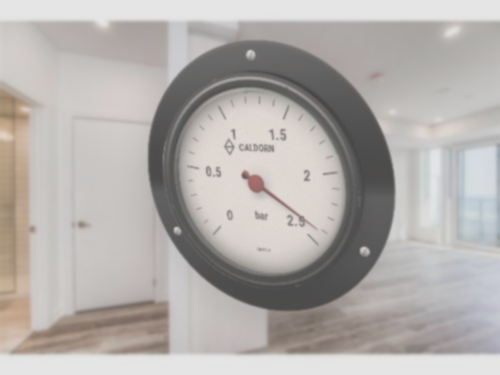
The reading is 2.4 bar
